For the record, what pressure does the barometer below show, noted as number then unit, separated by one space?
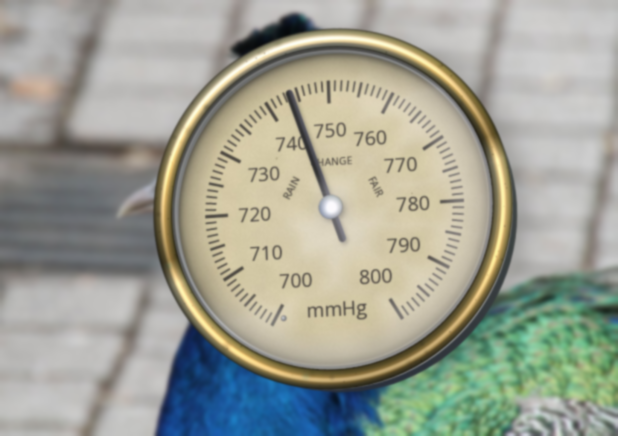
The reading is 744 mmHg
